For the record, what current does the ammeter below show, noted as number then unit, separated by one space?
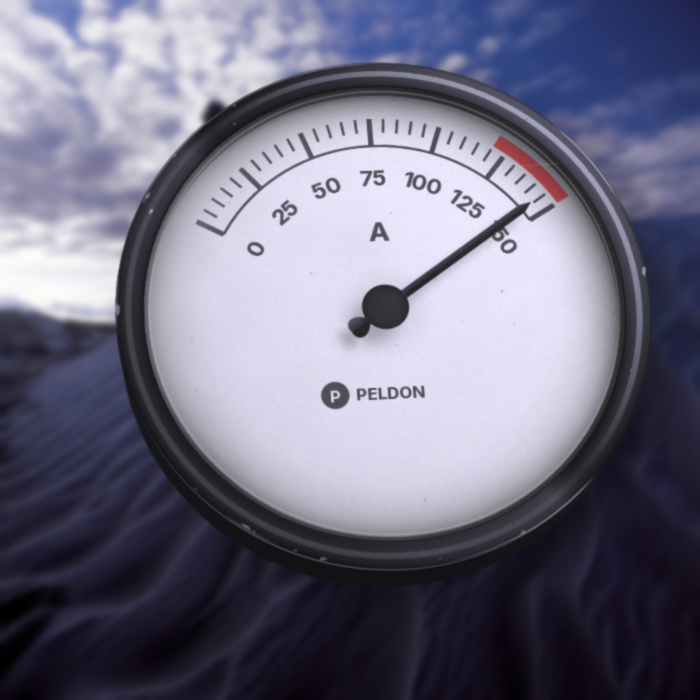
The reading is 145 A
